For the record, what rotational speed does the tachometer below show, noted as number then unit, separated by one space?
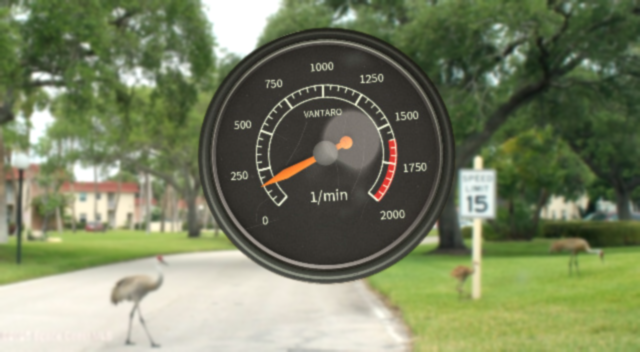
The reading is 150 rpm
